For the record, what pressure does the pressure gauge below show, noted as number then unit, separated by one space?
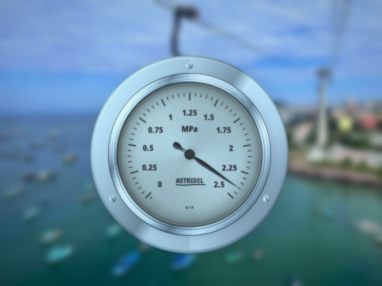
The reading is 2.4 MPa
